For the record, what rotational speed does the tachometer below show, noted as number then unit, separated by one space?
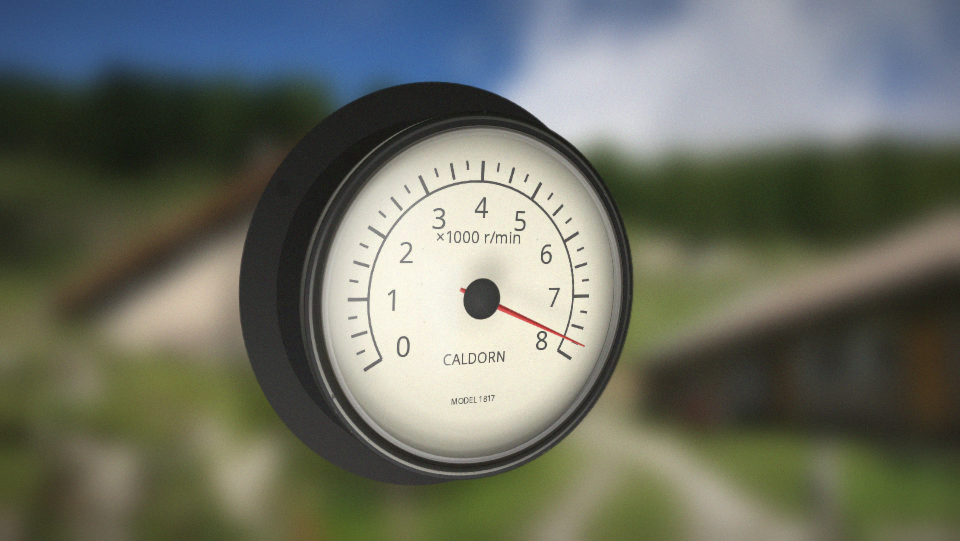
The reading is 7750 rpm
